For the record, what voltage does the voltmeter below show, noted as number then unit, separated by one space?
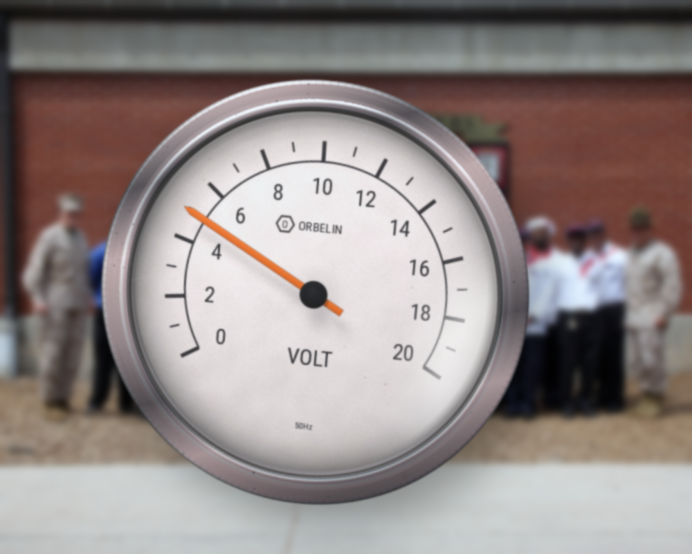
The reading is 5 V
